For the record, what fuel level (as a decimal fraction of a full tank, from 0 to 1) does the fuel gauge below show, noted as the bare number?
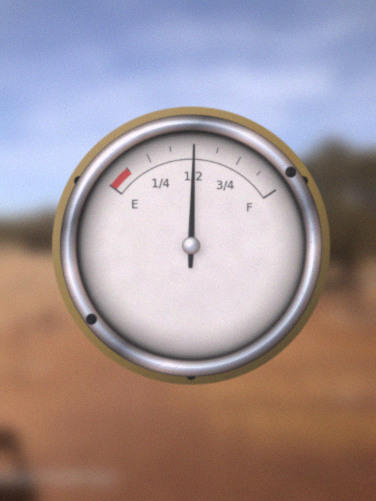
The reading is 0.5
